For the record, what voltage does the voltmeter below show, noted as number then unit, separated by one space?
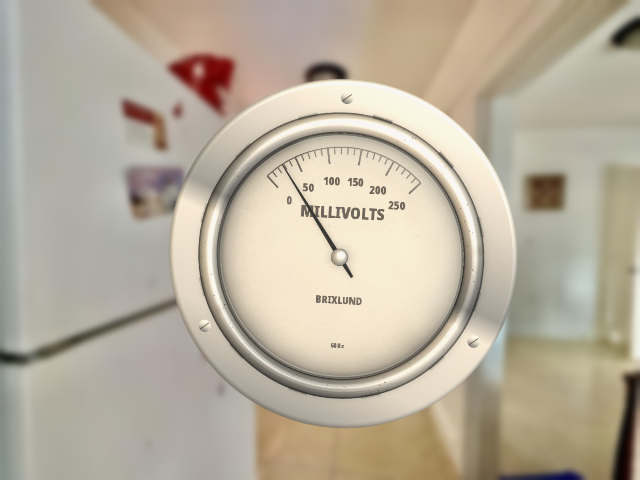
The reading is 30 mV
